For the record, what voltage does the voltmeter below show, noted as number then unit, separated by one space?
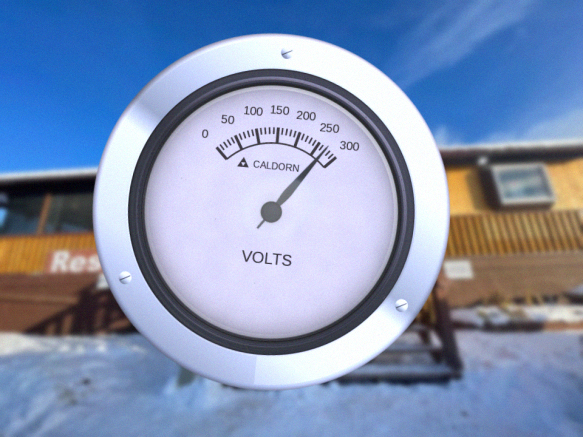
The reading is 270 V
